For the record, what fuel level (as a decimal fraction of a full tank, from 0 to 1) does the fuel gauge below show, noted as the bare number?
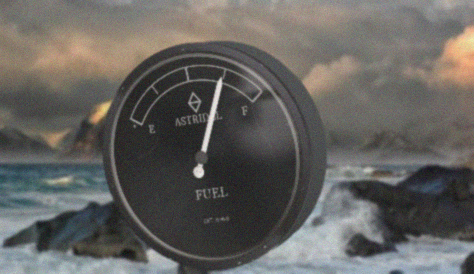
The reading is 0.75
